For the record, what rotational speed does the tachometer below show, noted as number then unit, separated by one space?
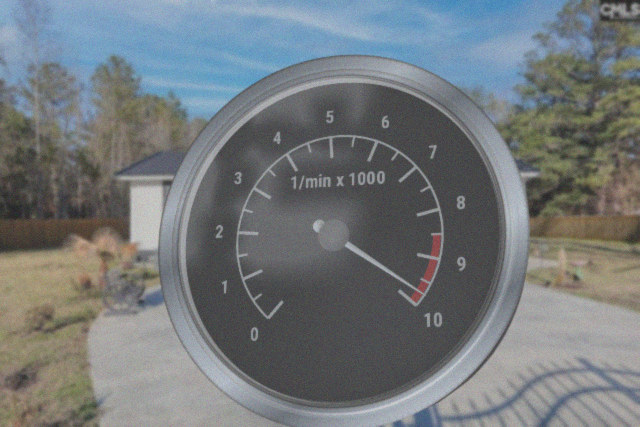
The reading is 9750 rpm
